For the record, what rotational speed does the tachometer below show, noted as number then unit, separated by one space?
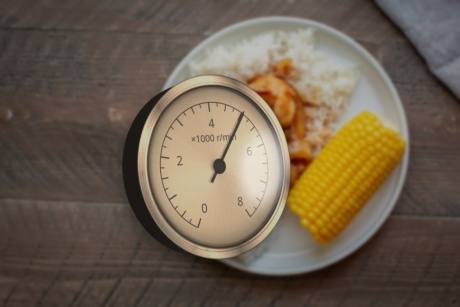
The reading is 5000 rpm
